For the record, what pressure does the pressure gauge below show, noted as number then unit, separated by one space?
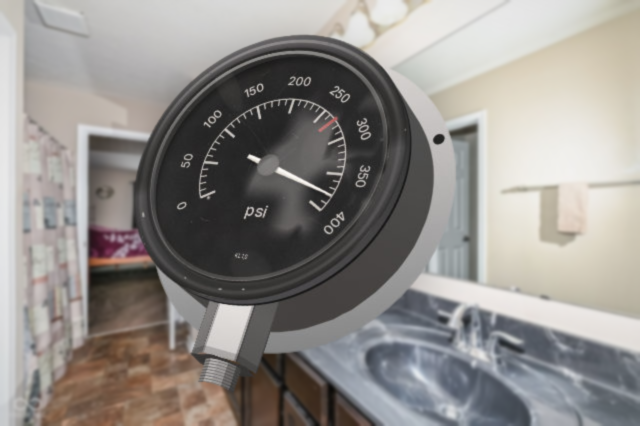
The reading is 380 psi
